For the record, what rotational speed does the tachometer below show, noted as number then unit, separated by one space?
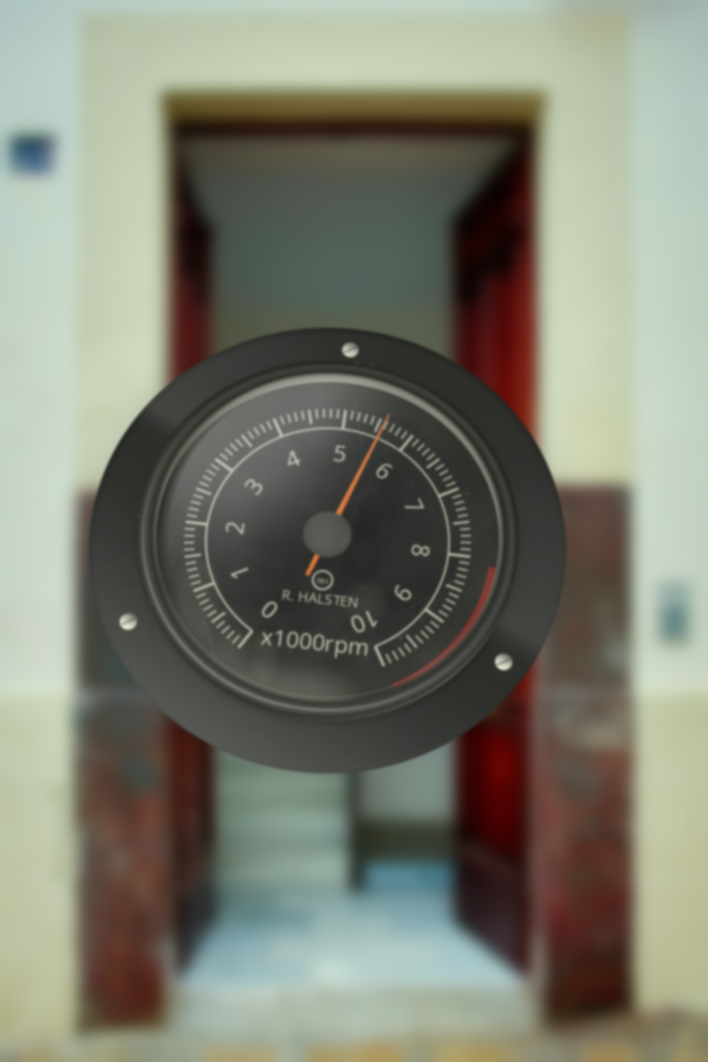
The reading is 5600 rpm
